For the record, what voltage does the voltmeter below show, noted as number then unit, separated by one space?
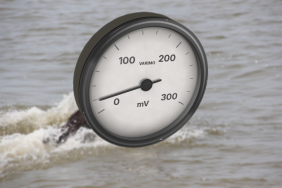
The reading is 20 mV
